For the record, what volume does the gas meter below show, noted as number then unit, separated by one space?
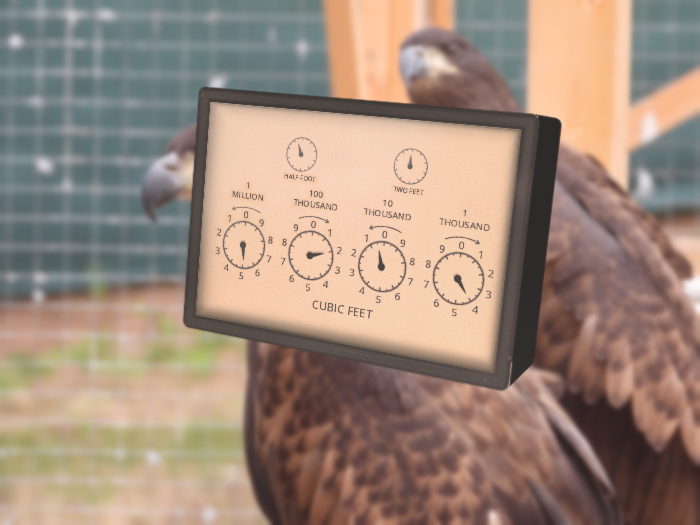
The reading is 520400 ft³
